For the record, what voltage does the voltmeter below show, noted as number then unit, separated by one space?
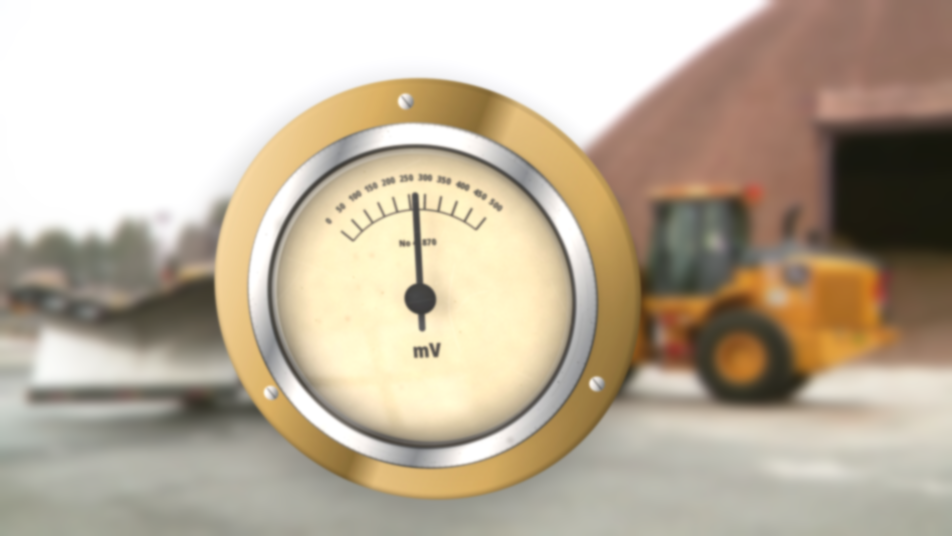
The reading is 275 mV
